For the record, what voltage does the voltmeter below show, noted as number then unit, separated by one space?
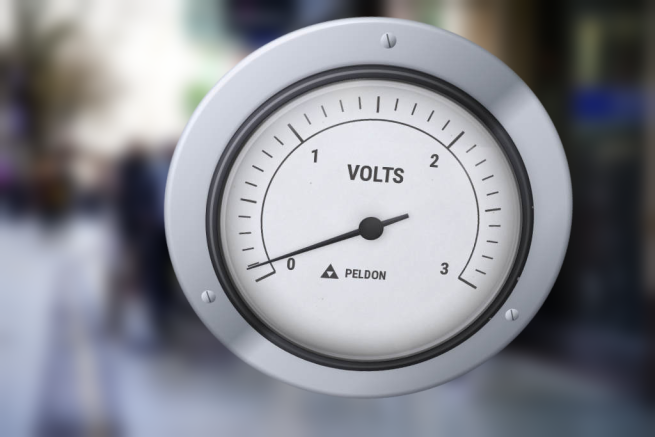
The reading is 0.1 V
